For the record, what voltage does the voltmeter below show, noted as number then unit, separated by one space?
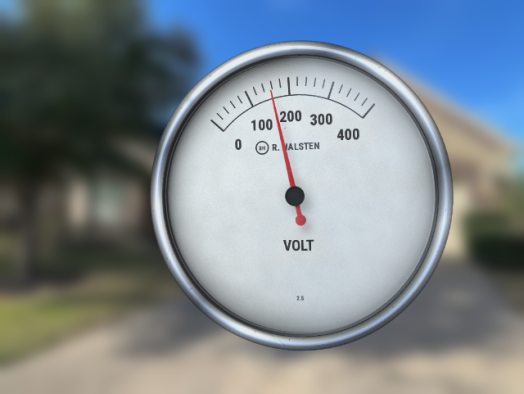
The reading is 160 V
